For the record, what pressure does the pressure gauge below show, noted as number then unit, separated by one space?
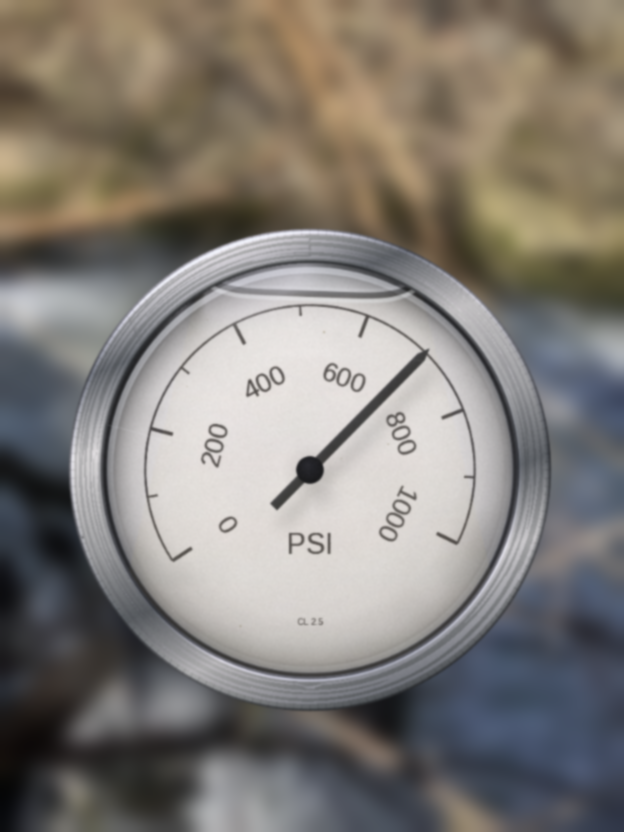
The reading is 700 psi
